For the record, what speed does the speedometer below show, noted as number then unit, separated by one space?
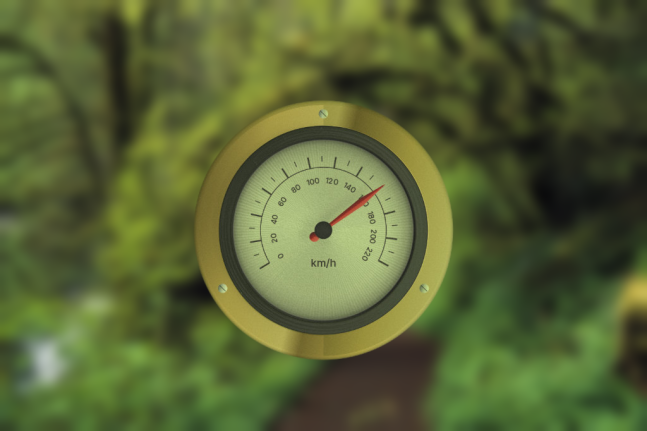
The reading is 160 km/h
